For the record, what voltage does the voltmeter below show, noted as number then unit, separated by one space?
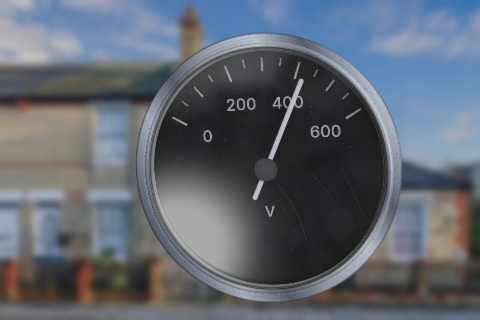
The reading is 425 V
